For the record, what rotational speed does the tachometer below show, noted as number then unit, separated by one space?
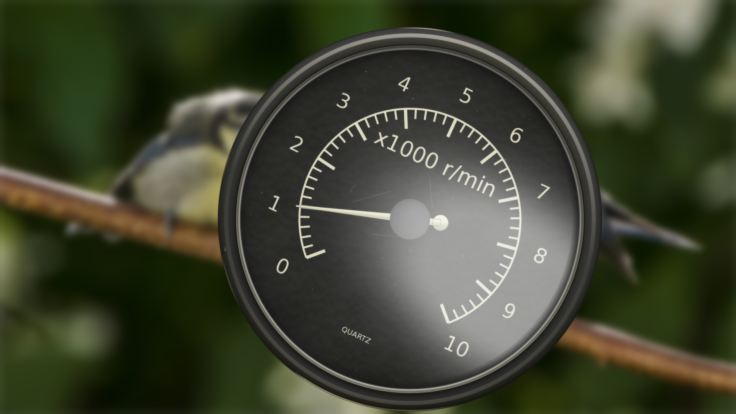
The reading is 1000 rpm
